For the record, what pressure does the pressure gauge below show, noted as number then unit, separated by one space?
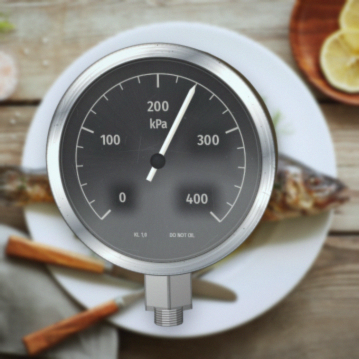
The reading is 240 kPa
